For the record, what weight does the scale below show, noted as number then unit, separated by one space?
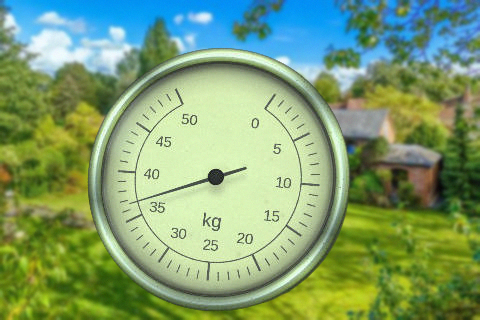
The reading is 36.5 kg
